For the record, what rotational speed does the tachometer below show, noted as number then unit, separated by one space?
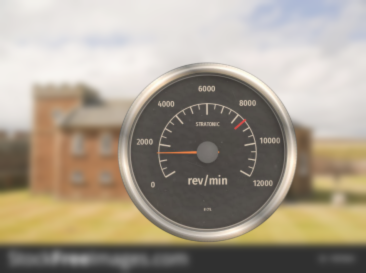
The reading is 1500 rpm
